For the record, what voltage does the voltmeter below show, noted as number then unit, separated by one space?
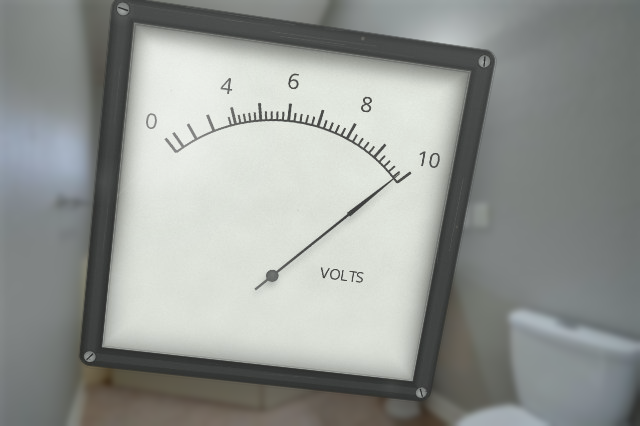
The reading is 9.8 V
